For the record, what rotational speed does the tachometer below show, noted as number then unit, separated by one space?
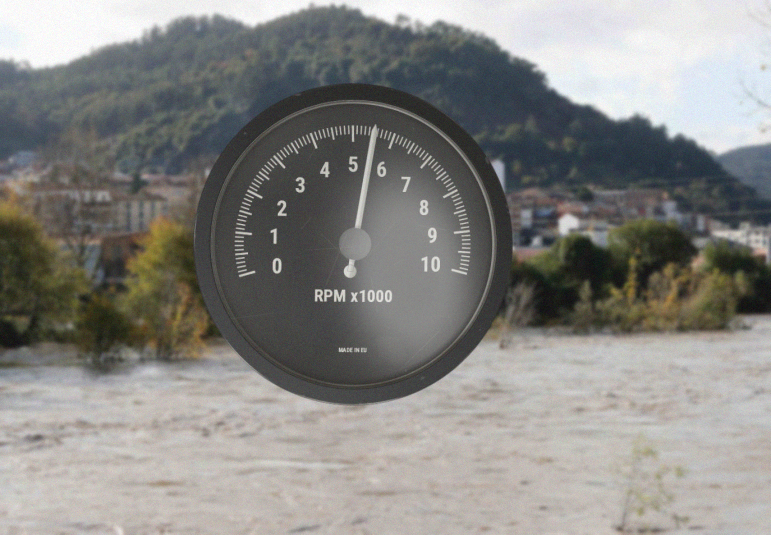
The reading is 5500 rpm
